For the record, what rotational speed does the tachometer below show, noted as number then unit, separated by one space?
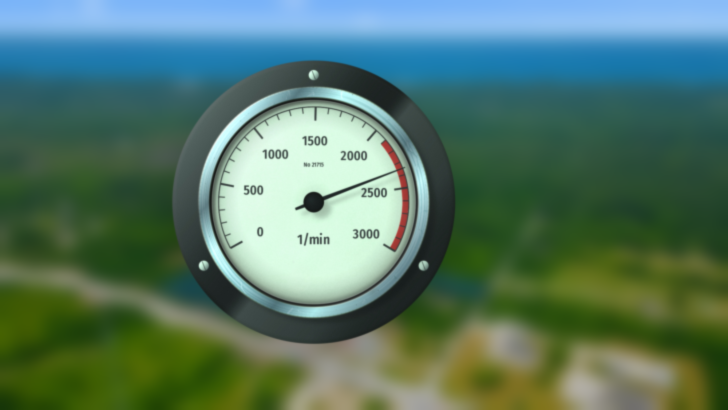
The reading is 2350 rpm
